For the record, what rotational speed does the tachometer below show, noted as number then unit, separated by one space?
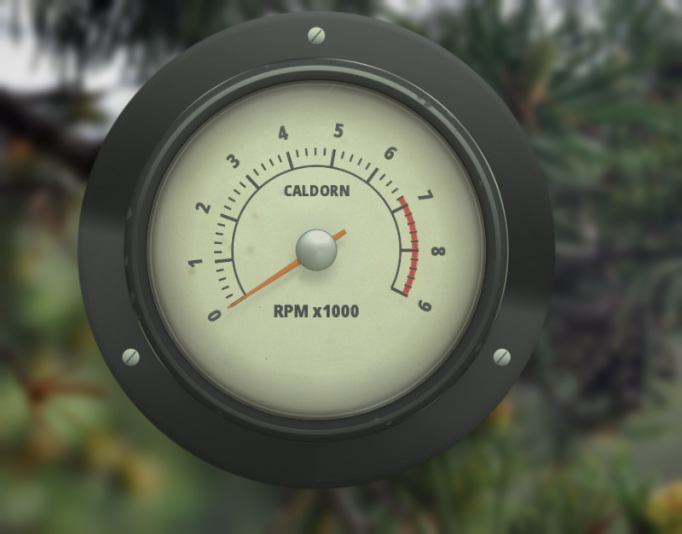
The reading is 0 rpm
